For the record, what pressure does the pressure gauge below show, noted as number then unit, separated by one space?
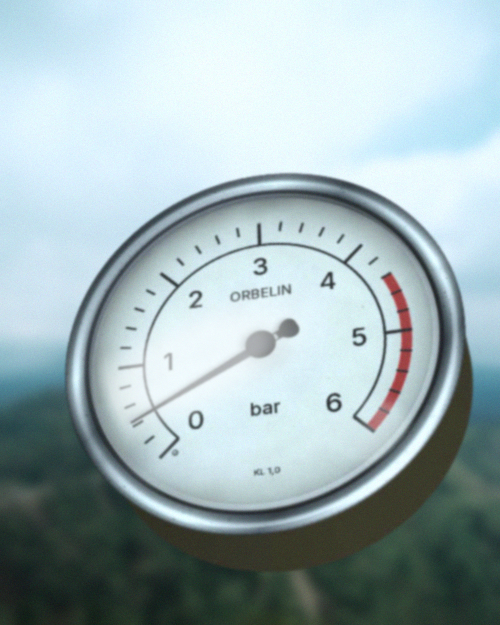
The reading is 0.4 bar
